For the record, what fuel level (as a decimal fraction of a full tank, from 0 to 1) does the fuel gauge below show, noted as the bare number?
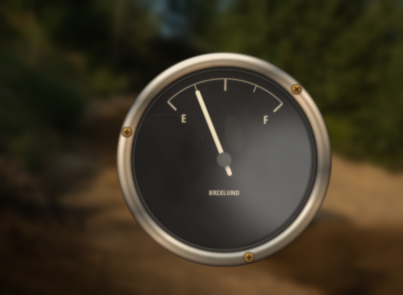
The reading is 0.25
